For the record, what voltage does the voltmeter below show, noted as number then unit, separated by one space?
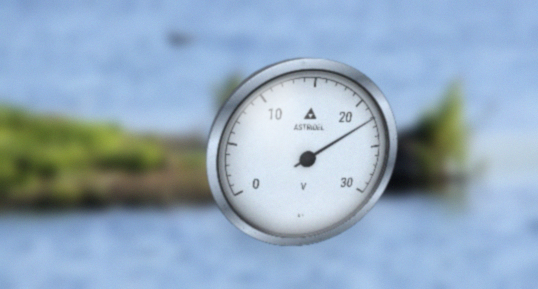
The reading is 22 V
